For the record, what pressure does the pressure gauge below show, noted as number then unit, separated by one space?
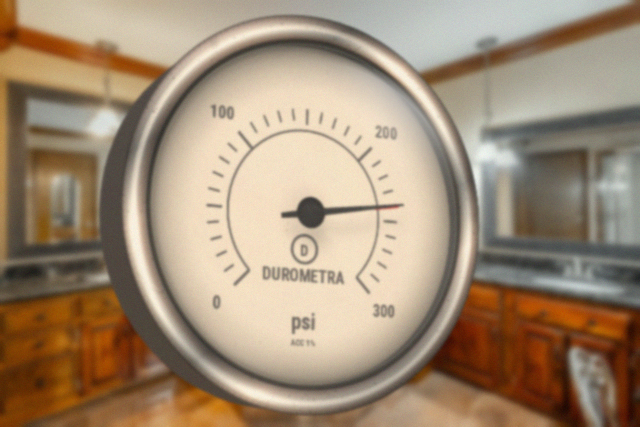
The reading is 240 psi
